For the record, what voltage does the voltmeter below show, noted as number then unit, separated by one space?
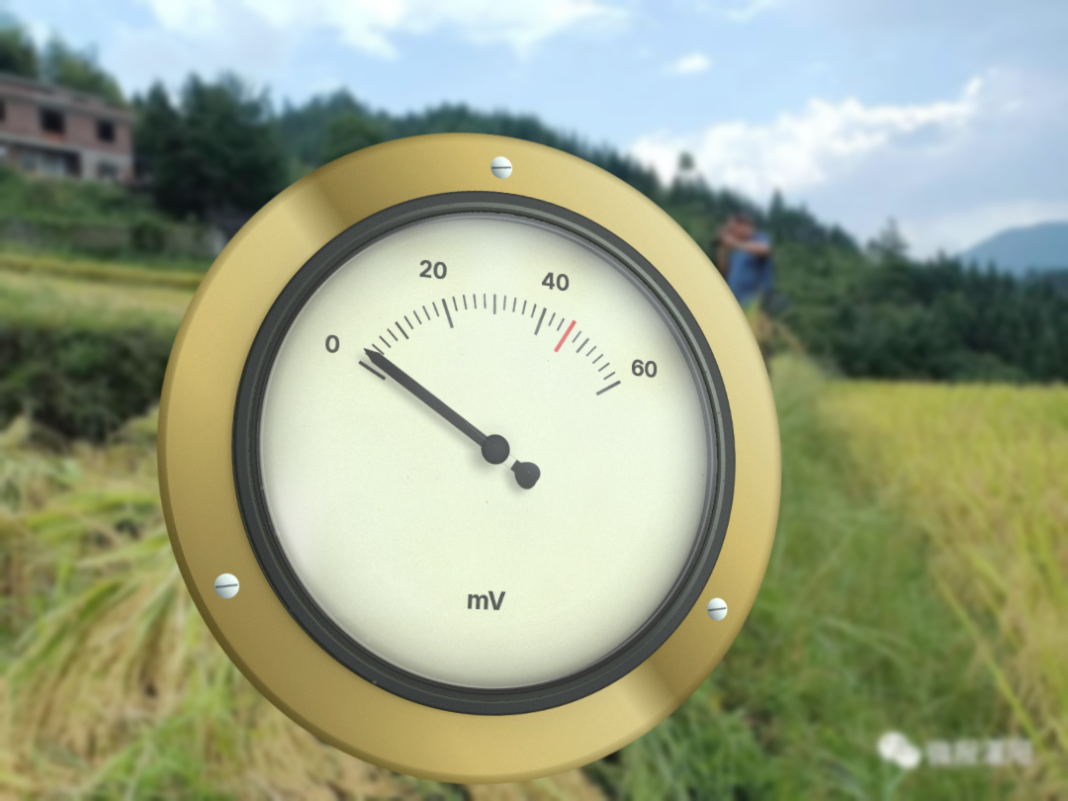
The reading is 2 mV
